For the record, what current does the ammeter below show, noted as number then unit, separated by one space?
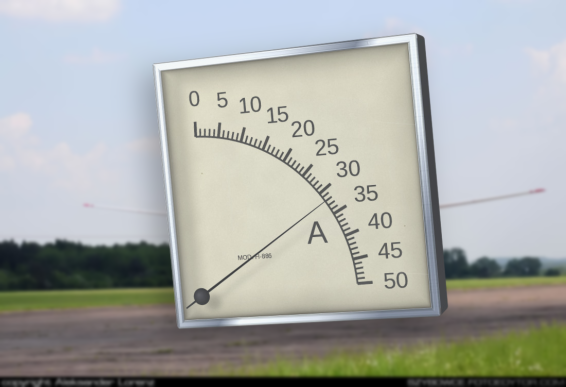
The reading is 32 A
